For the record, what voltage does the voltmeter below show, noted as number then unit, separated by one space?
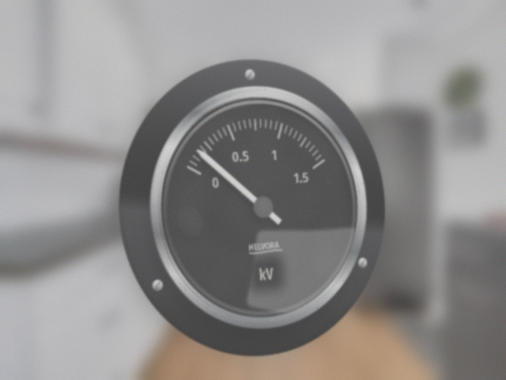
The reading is 0.15 kV
